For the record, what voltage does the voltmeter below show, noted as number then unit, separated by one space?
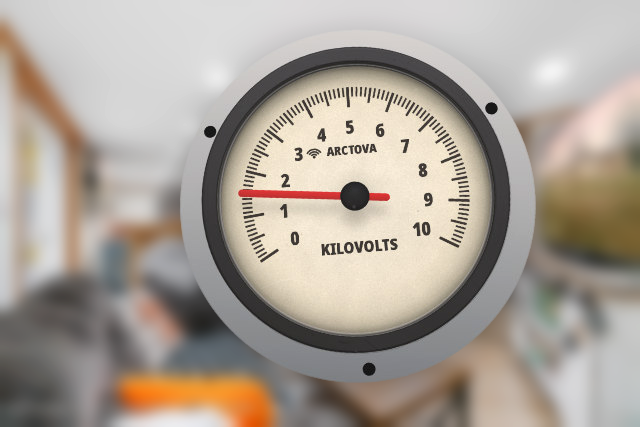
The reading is 1.5 kV
